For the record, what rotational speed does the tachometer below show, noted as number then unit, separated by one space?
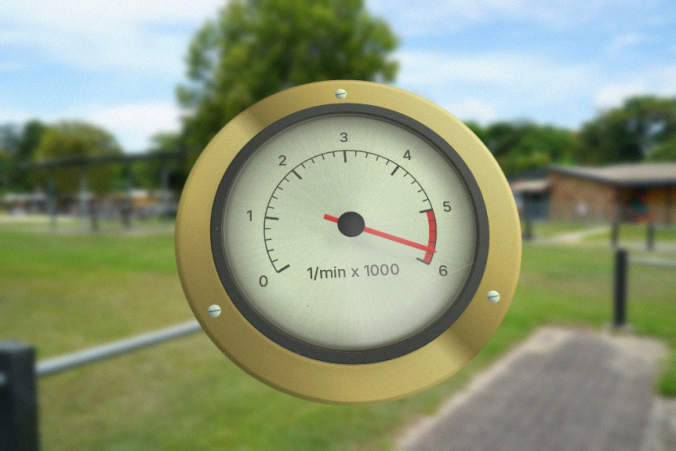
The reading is 5800 rpm
